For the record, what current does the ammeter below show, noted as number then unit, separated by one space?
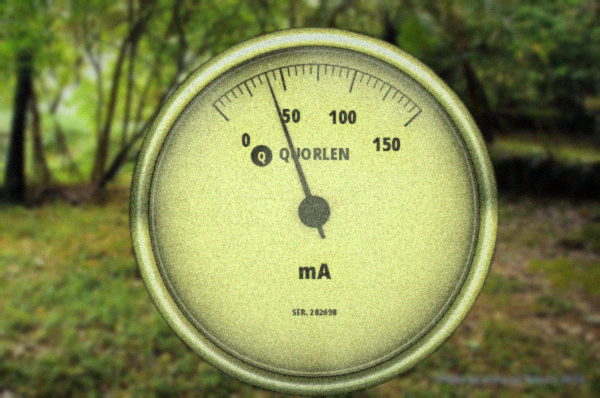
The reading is 40 mA
